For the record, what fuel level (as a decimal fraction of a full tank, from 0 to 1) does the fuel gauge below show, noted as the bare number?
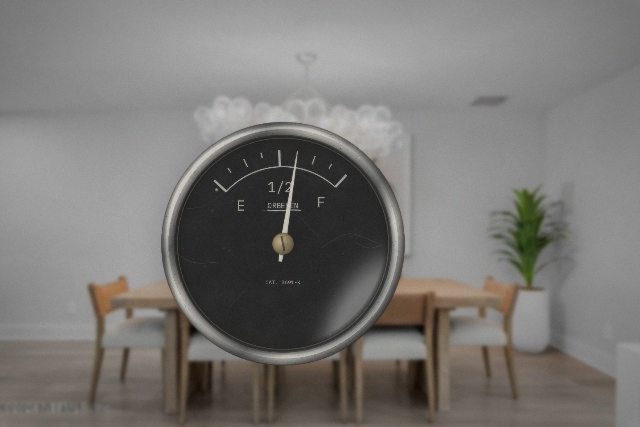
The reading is 0.625
